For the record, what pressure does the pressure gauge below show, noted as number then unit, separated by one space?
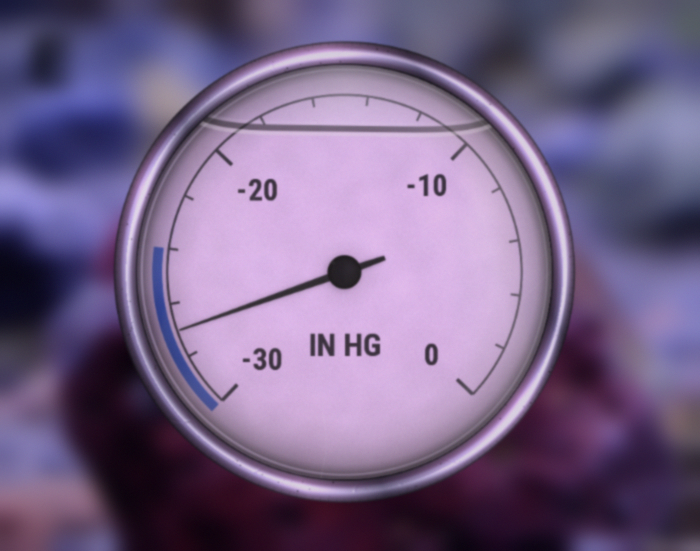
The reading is -27 inHg
